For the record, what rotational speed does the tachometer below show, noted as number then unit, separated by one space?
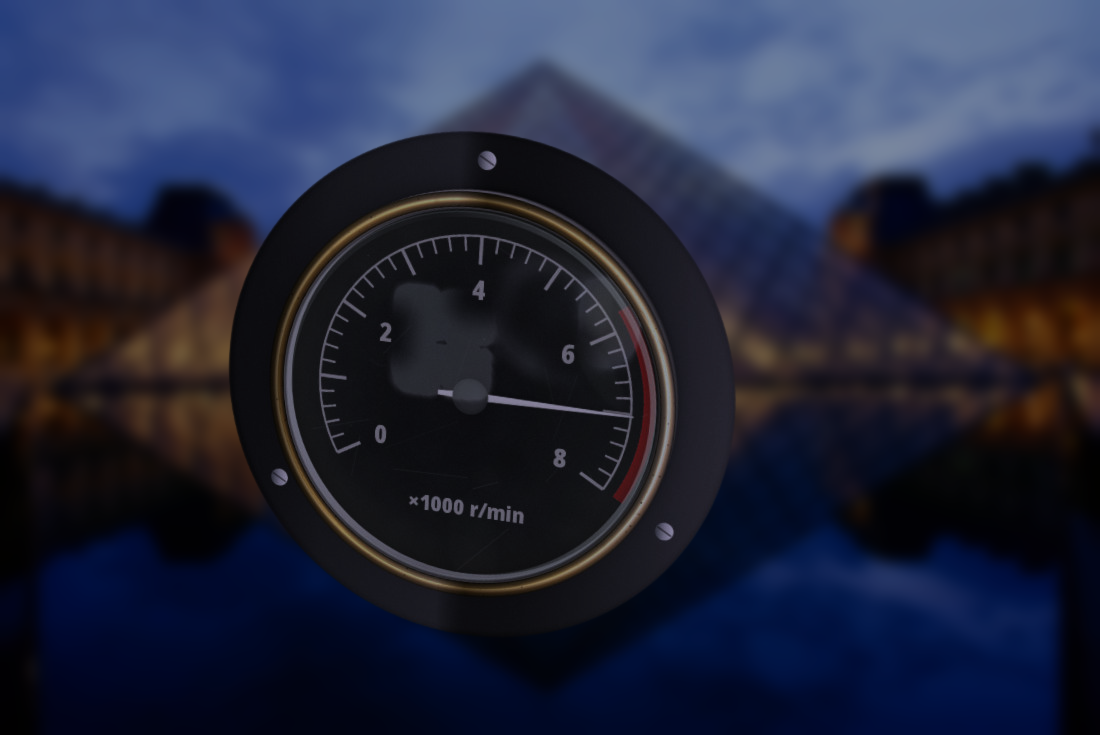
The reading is 7000 rpm
